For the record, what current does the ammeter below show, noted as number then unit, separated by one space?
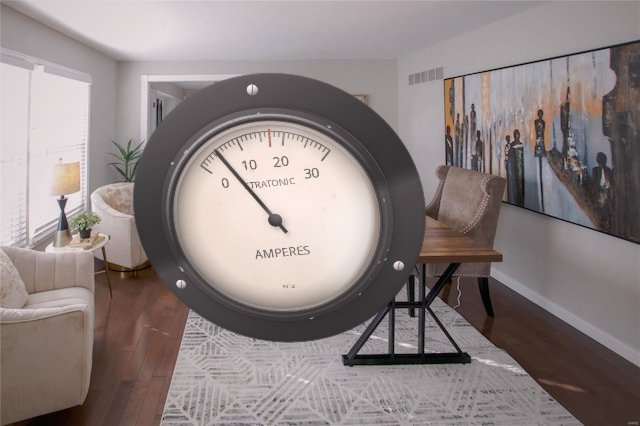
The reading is 5 A
